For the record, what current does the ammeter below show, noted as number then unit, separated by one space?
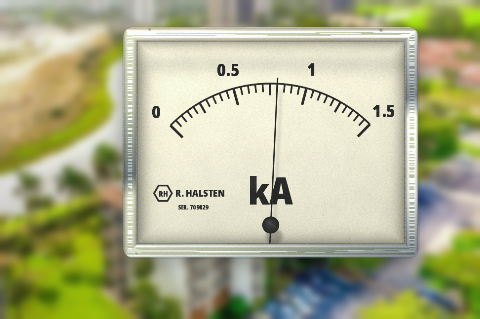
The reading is 0.8 kA
